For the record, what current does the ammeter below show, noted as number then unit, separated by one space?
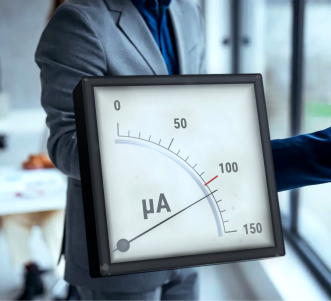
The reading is 110 µA
